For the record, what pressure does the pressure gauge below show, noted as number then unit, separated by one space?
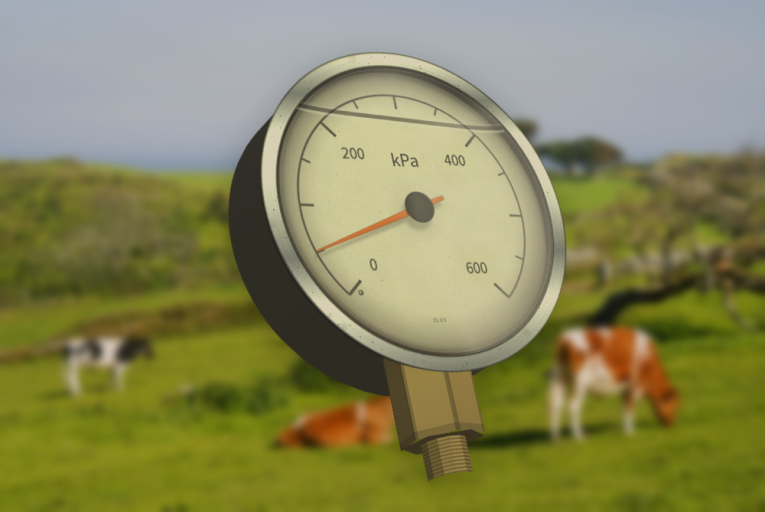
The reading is 50 kPa
